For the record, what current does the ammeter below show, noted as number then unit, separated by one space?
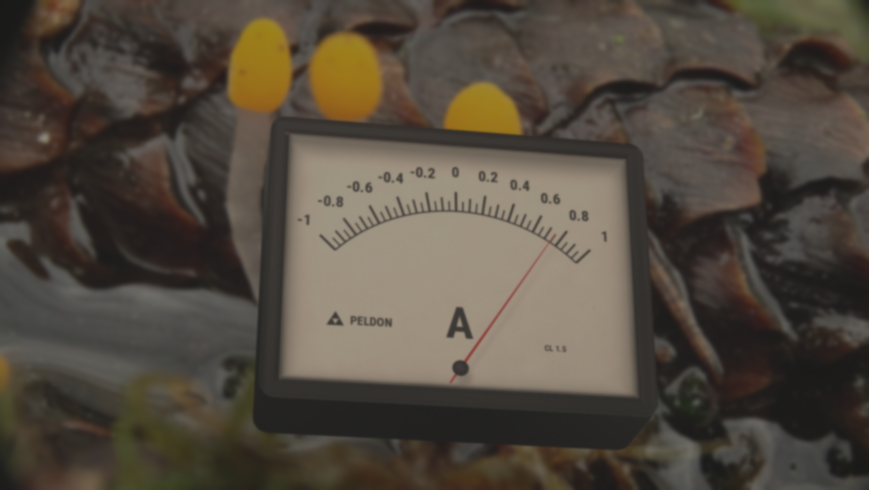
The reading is 0.75 A
